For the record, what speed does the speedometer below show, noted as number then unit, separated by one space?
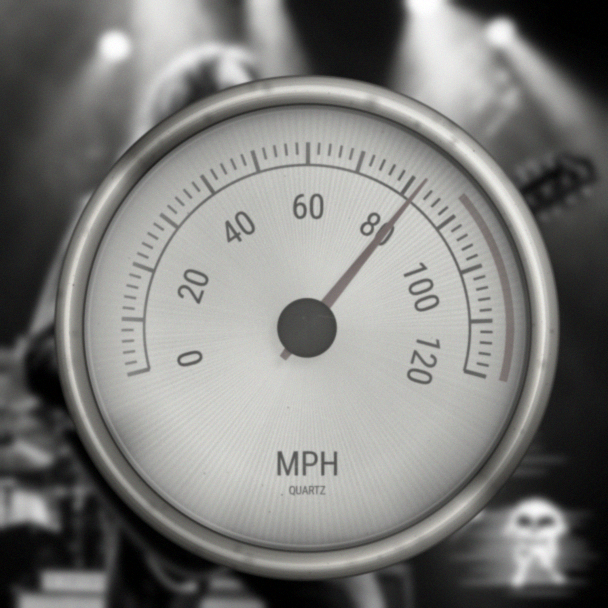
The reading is 82 mph
